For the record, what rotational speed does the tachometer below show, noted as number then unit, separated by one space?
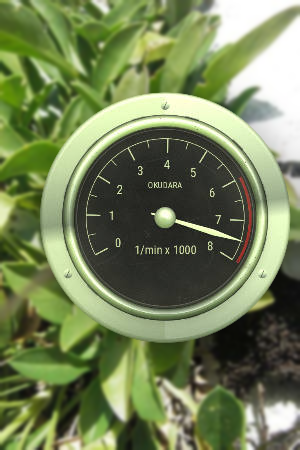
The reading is 7500 rpm
